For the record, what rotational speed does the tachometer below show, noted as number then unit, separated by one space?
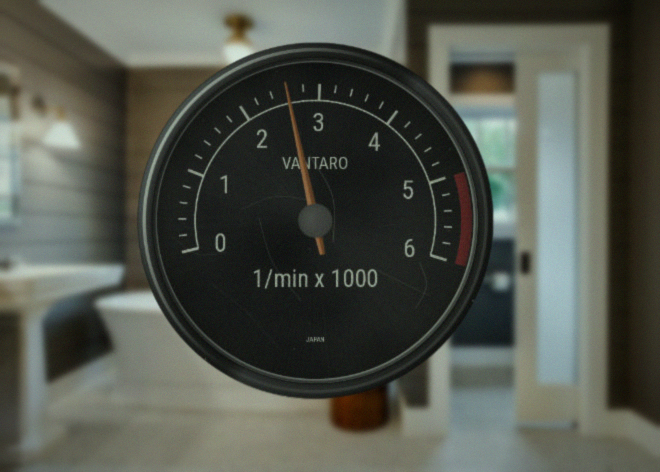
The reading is 2600 rpm
